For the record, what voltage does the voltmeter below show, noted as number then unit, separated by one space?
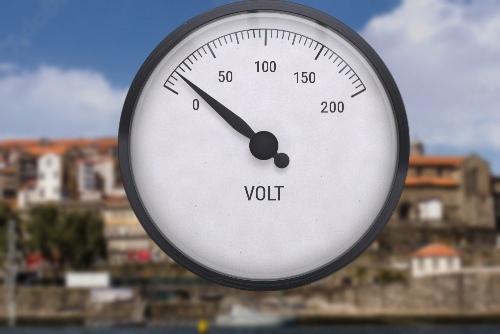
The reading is 15 V
